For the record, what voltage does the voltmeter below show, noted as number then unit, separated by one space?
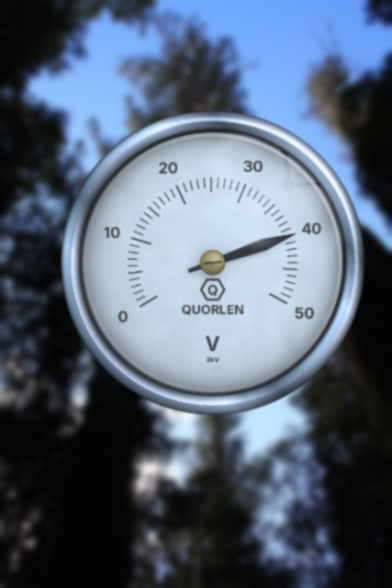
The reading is 40 V
